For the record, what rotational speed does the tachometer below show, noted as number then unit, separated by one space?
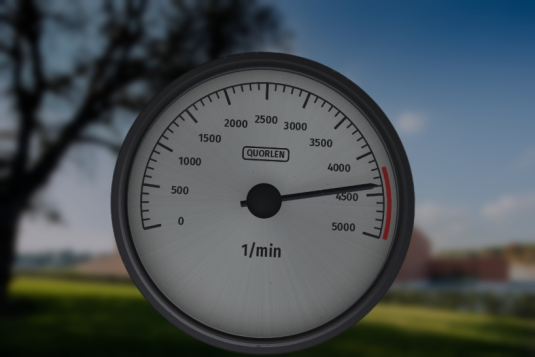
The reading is 4400 rpm
